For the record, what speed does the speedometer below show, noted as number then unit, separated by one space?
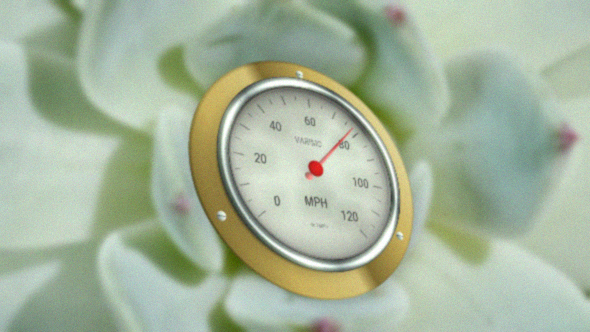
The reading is 77.5 mph
